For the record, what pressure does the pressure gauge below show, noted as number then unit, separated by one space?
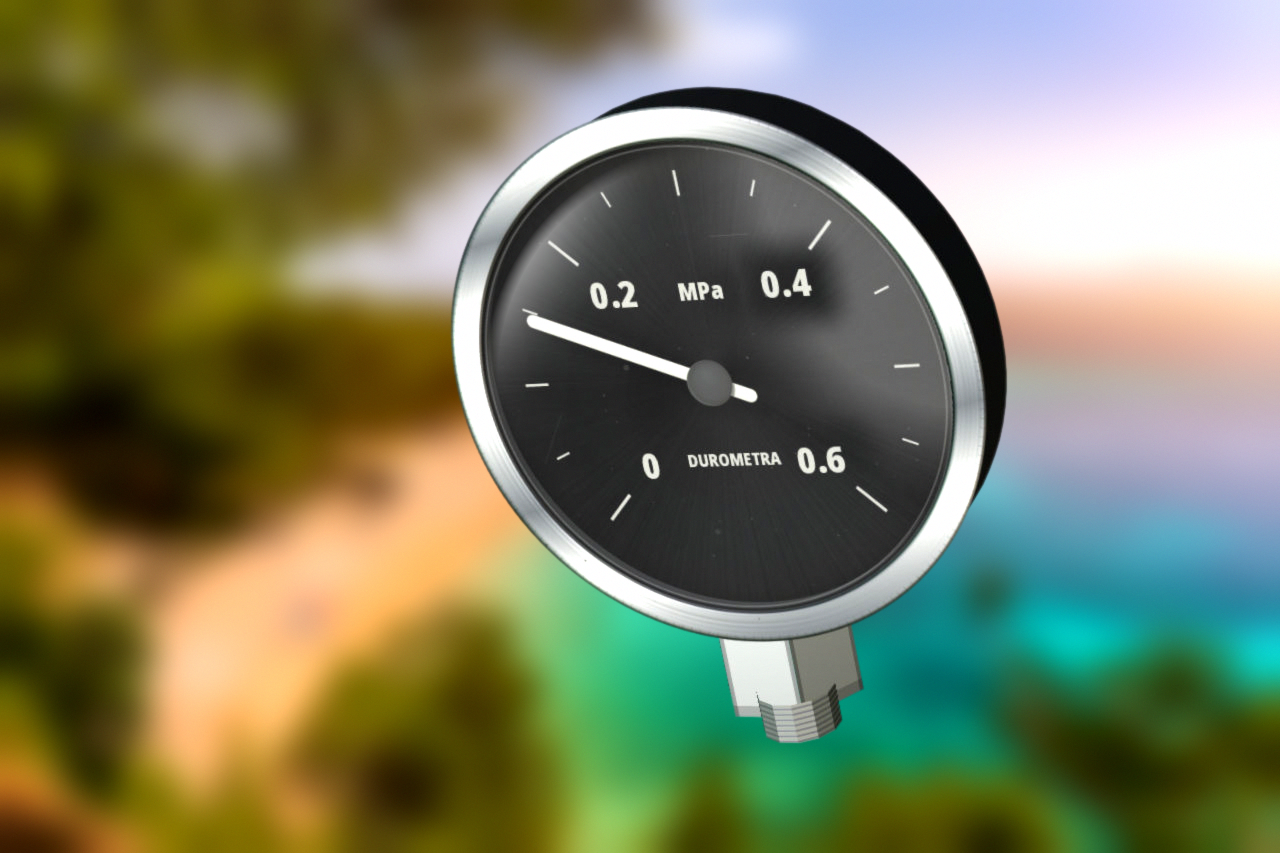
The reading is 0.15 MPa
